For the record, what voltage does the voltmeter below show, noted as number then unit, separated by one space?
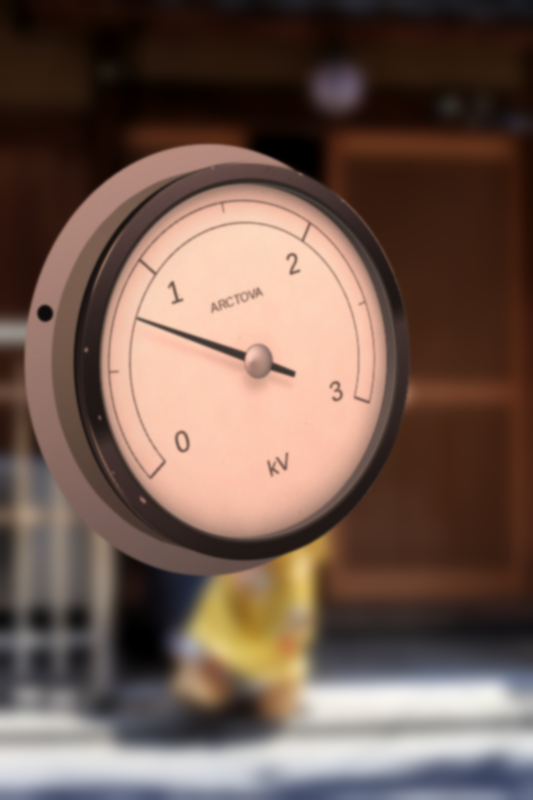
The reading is 0.75 kV
